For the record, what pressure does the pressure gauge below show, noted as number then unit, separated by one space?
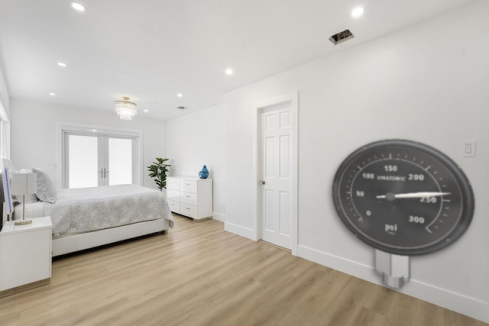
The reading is 240 psi
